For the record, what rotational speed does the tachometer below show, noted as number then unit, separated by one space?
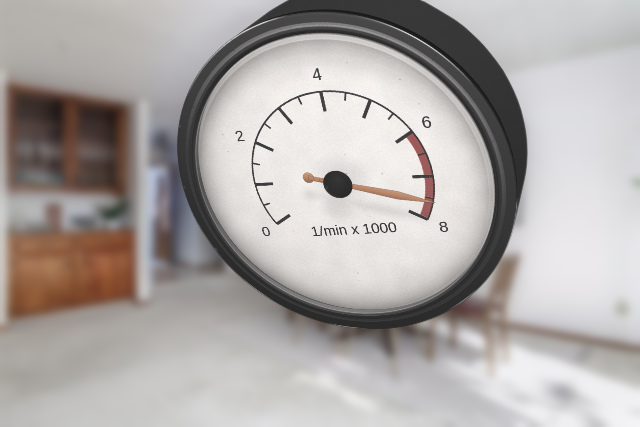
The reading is 7500 rpm
